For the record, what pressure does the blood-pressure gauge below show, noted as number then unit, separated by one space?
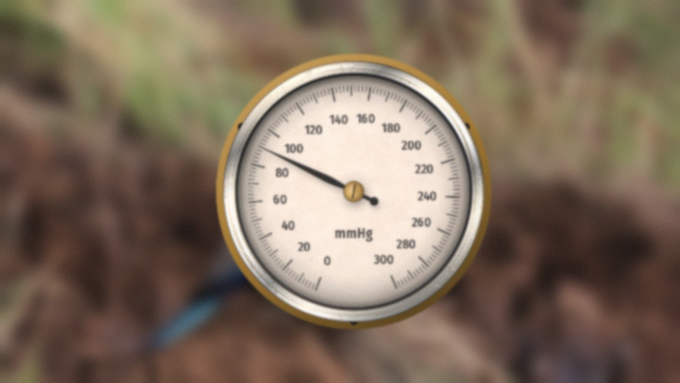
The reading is 90 mmHg
